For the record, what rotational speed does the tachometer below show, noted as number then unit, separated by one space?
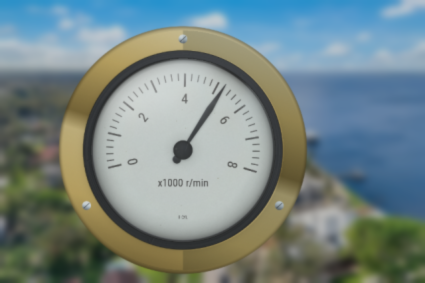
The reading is 5200 rpm
